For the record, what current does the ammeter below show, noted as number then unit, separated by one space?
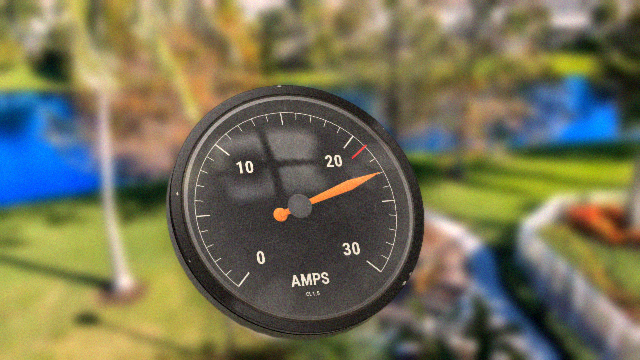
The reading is 23 A
